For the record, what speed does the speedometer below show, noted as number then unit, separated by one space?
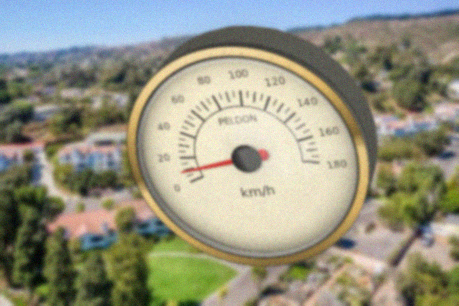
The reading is 10 km/h
